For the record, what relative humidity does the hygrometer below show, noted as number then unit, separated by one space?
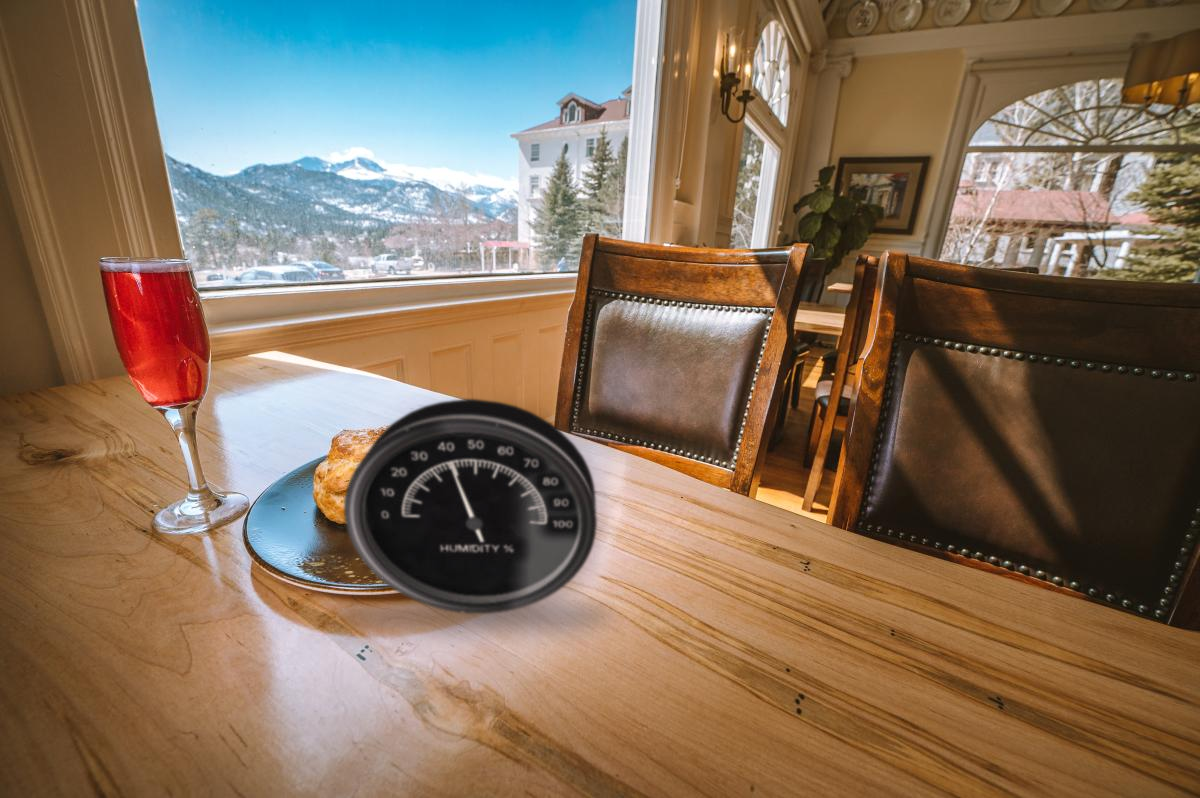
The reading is 40 %
